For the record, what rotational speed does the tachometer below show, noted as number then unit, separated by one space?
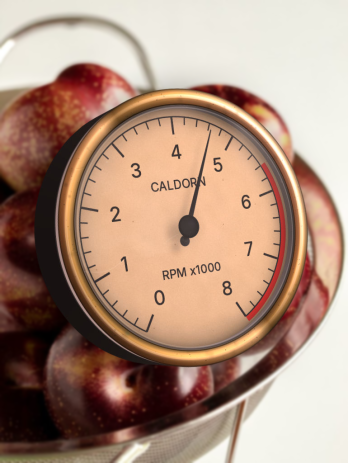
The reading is 4600 rpm
